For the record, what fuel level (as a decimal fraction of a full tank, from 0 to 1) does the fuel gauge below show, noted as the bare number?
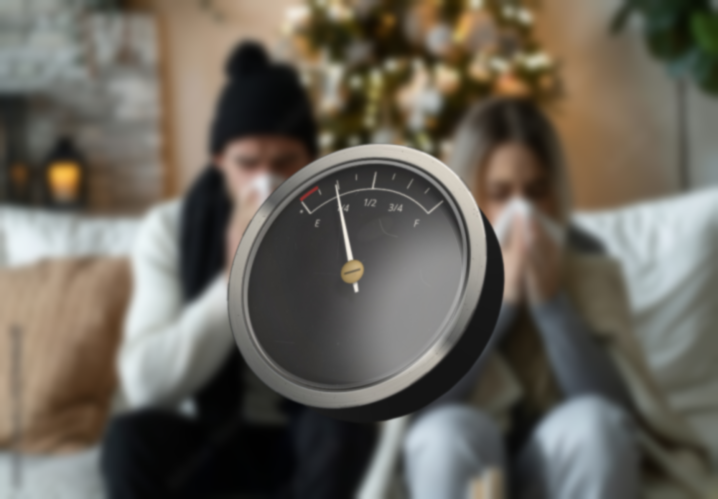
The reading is 0.25
